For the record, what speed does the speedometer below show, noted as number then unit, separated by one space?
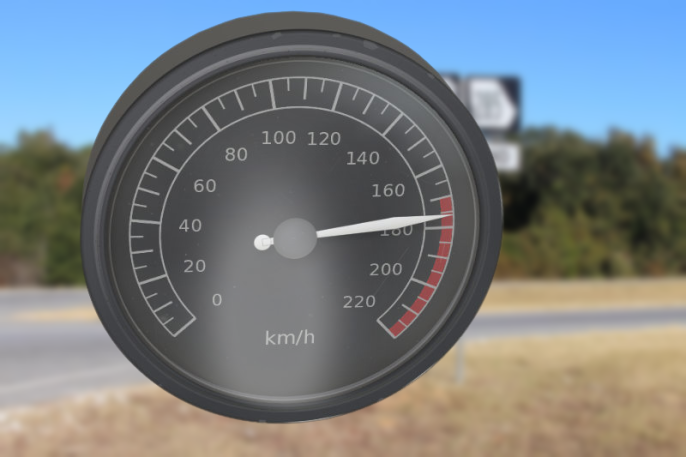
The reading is 175 km/h
